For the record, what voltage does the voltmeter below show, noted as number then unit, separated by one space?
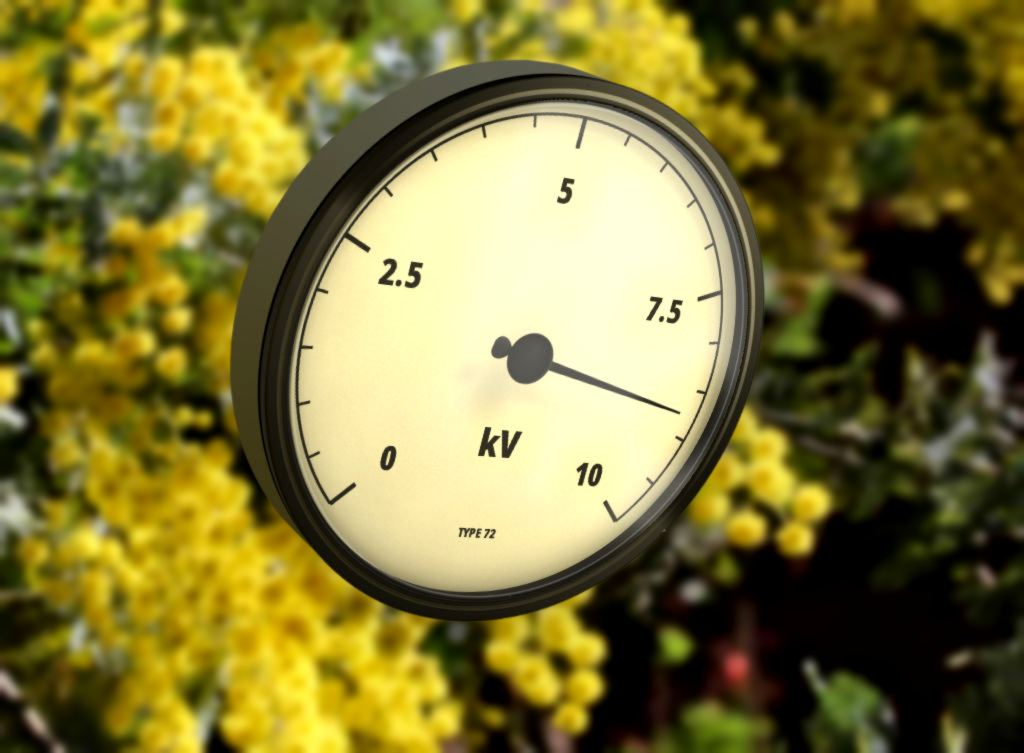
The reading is 8.75 kV
